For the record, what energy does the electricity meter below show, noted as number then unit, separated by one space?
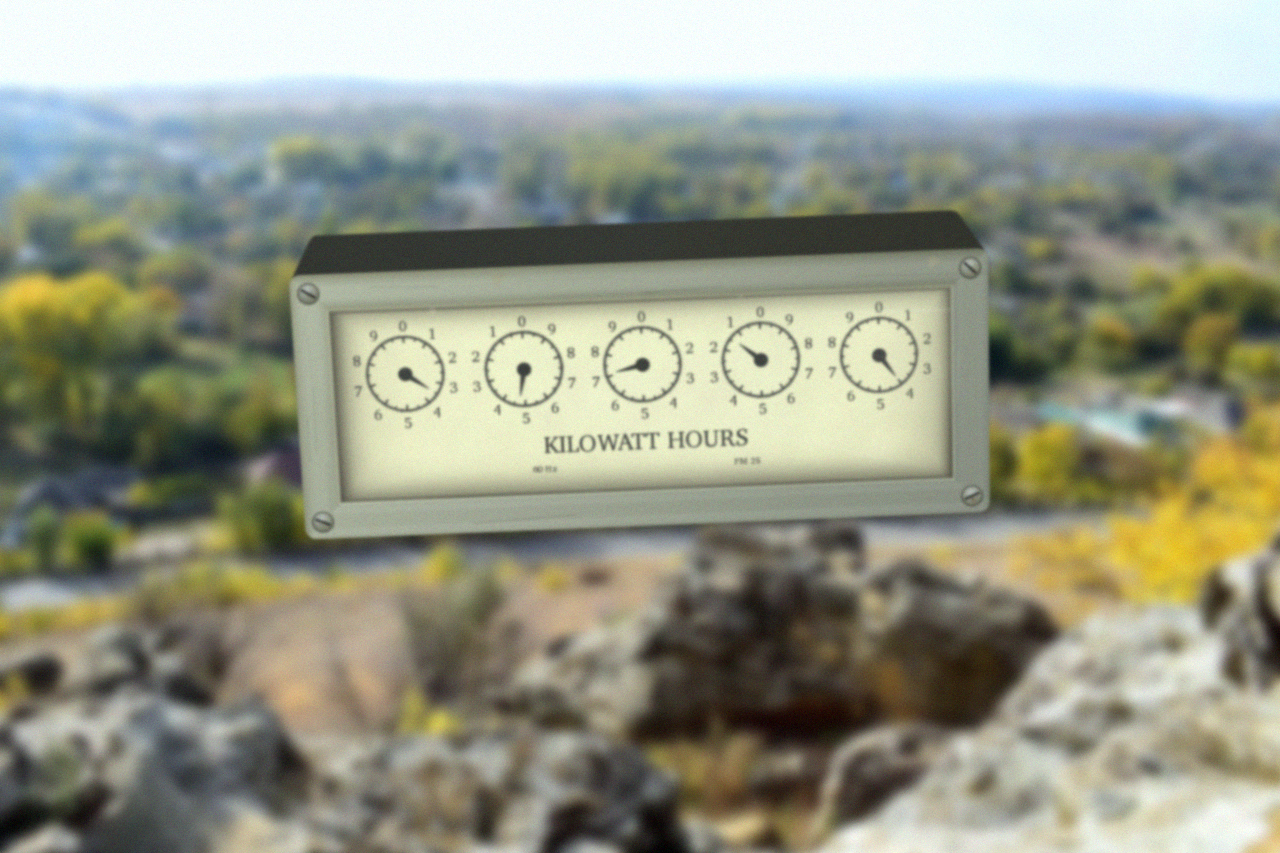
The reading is 34714 kWh
